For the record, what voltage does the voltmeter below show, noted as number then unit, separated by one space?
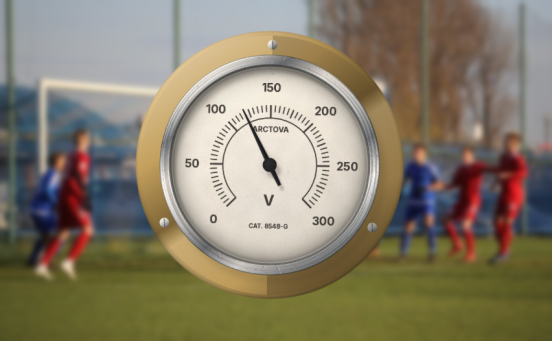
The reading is 120 V
